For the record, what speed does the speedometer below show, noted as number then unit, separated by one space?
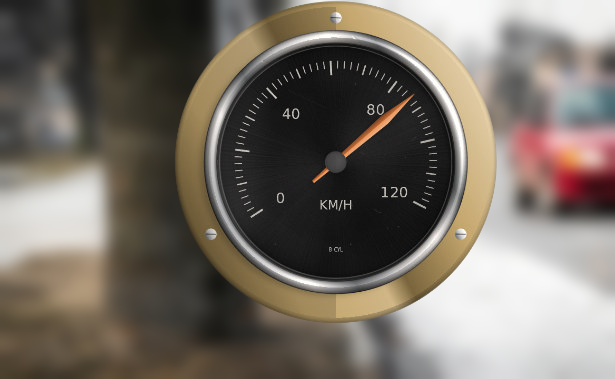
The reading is 86 km/h
